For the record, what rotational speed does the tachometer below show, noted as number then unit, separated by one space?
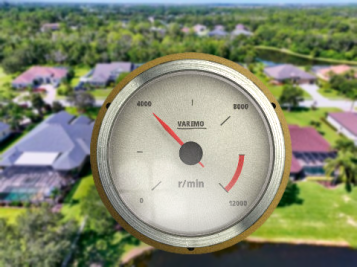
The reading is 4000 rpm
